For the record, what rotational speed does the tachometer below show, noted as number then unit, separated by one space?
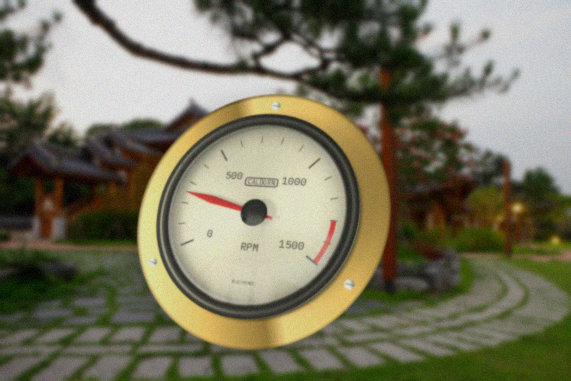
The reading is 250 rpm
